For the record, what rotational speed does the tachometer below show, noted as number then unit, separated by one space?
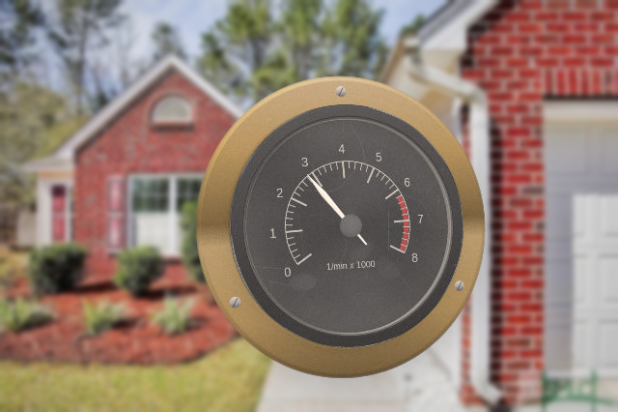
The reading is 2800 rpm
